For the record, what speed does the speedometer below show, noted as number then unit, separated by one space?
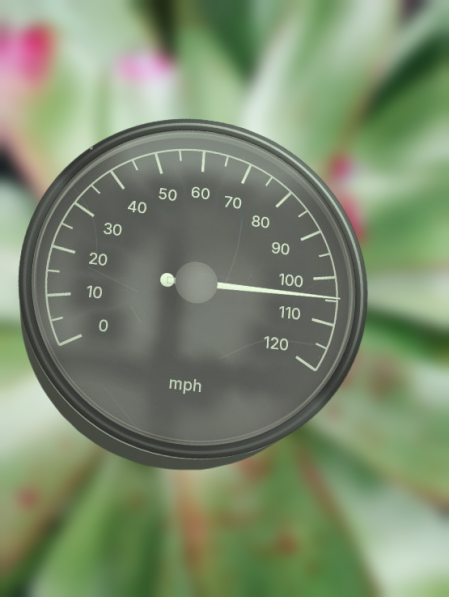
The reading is 105 mph
